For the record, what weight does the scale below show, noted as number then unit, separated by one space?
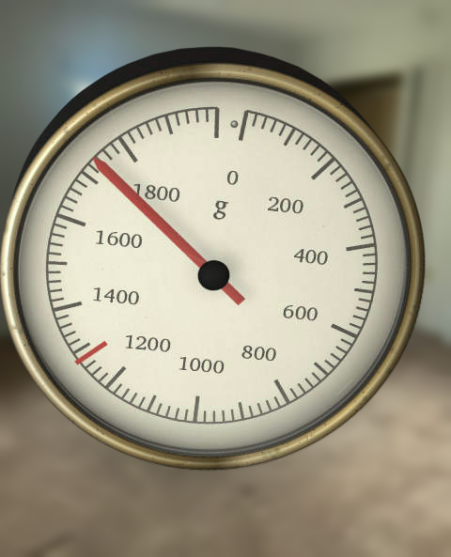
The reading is 1740 g
